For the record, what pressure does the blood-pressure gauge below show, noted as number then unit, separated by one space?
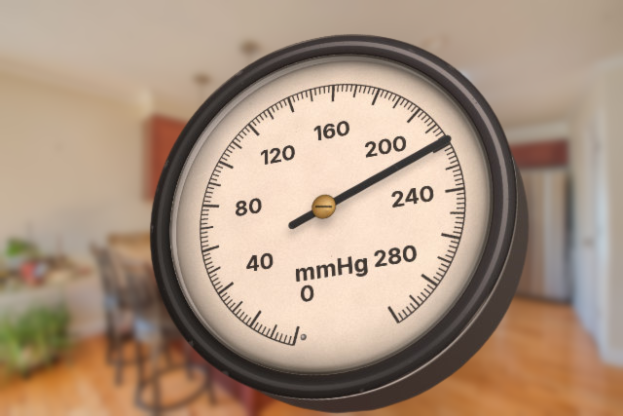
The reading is 220 mmHg
